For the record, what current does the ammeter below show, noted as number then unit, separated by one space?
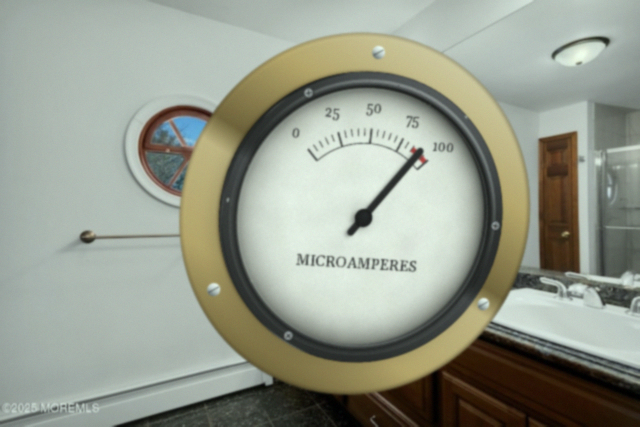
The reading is 90 µA
